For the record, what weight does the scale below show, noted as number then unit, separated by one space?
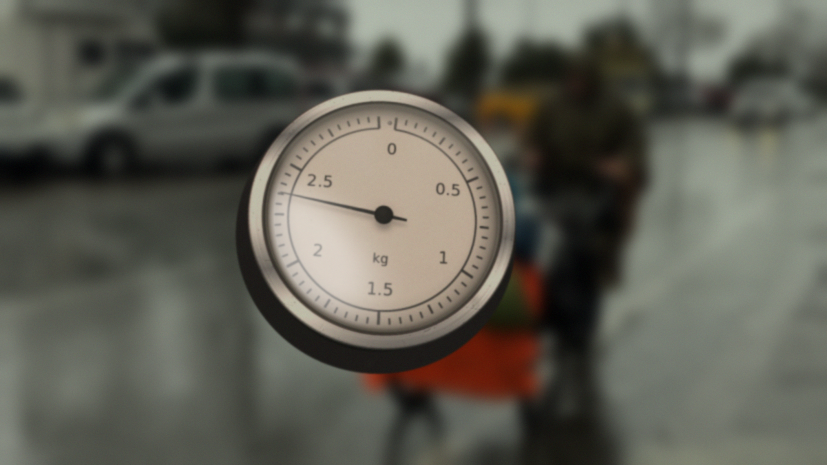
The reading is 2.35 kg
